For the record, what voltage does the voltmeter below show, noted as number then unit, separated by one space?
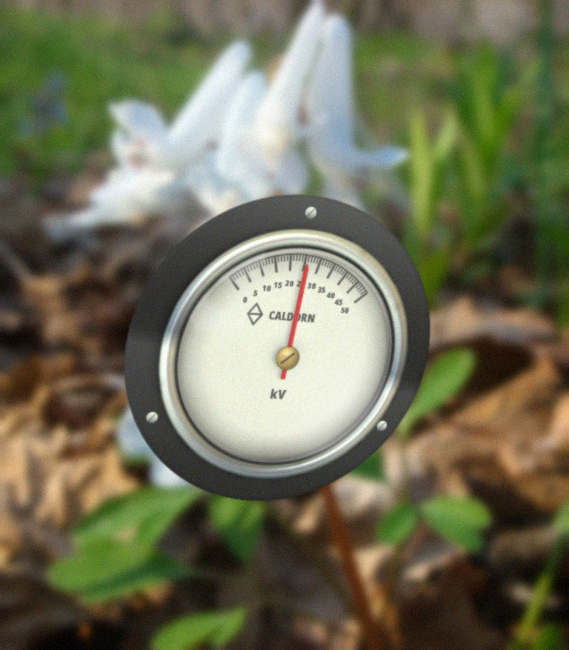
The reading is 25 kV
